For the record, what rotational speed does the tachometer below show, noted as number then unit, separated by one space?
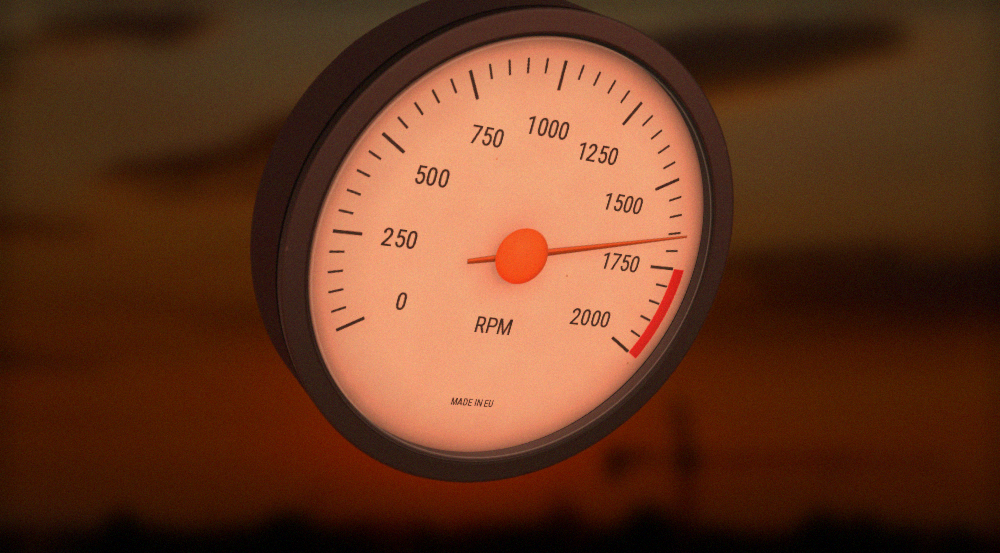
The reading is 1650 rpm
